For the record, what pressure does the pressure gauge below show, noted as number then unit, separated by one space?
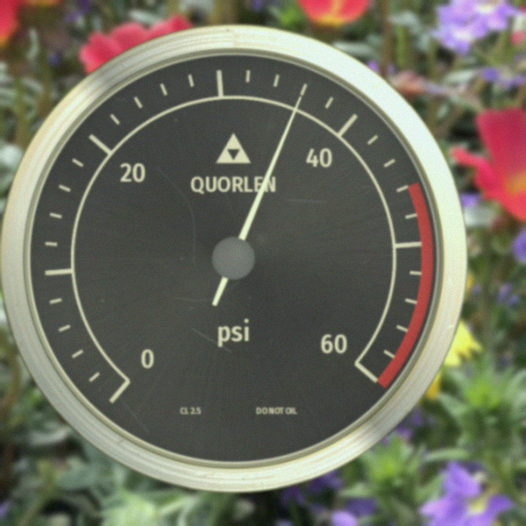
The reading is 36 psi
